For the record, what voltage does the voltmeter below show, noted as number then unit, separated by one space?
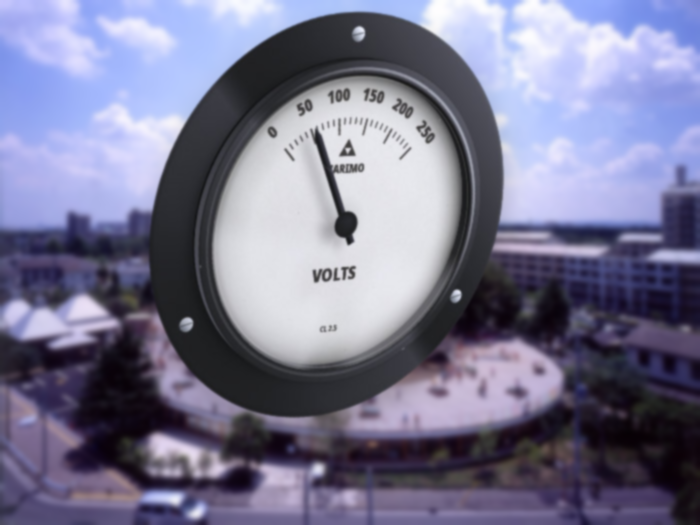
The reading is 50 V
